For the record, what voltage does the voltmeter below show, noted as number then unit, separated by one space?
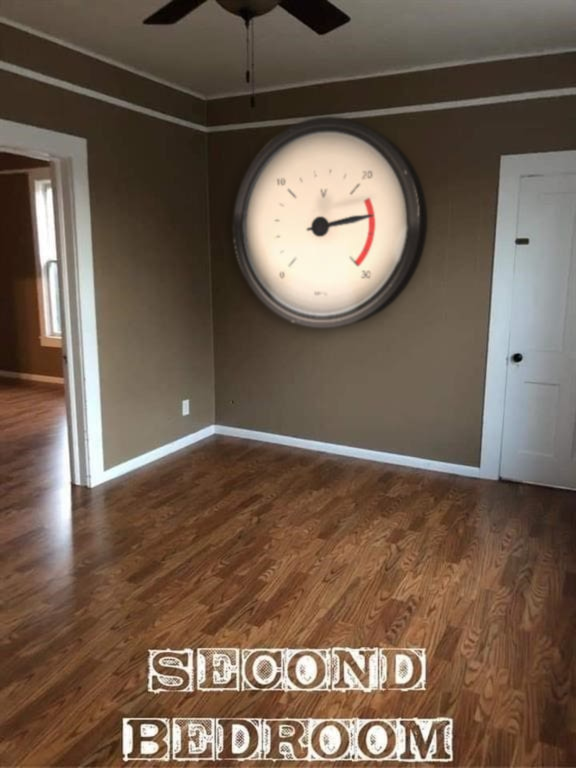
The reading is 24 V
